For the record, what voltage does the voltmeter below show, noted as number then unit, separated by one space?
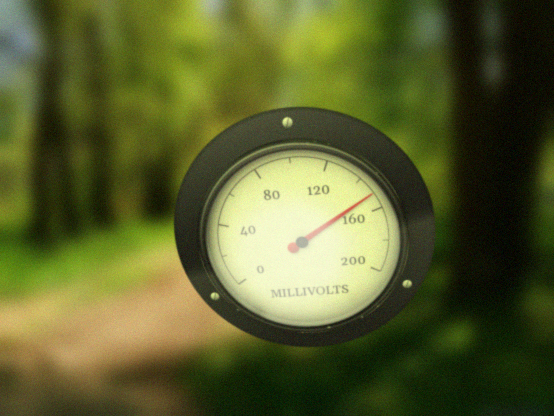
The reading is 150 mV
